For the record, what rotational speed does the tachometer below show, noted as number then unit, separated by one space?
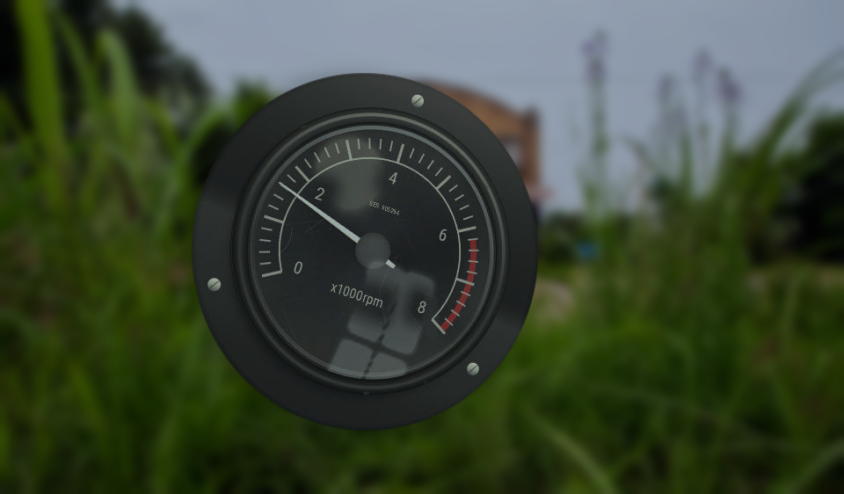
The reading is 1600 rpm
